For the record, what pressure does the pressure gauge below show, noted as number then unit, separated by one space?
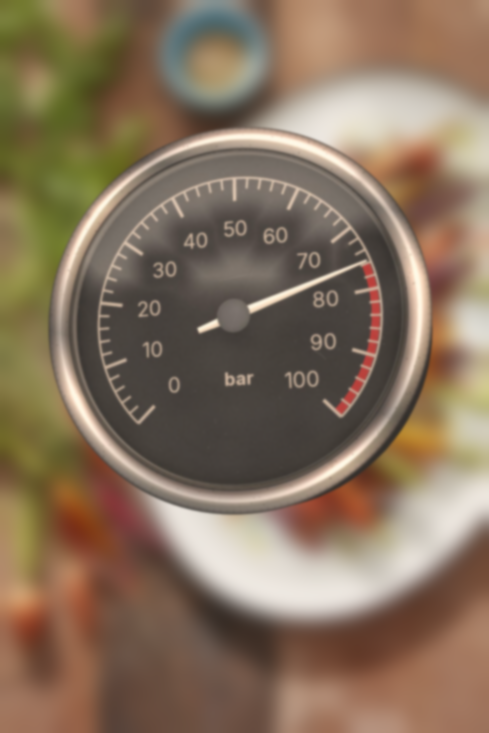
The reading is 76 bar
